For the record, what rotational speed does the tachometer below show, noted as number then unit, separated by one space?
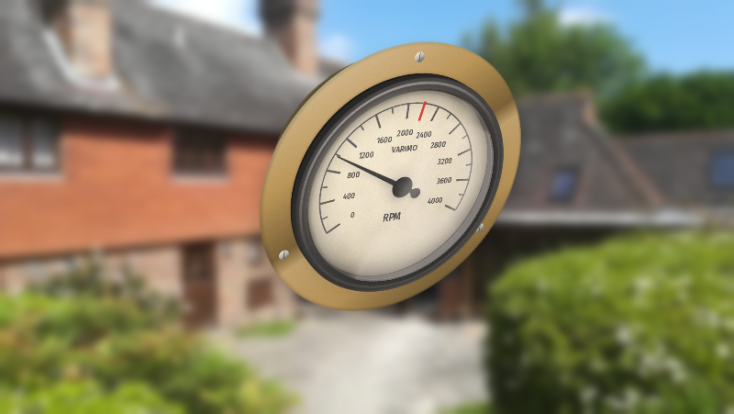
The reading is 1000 rpm
